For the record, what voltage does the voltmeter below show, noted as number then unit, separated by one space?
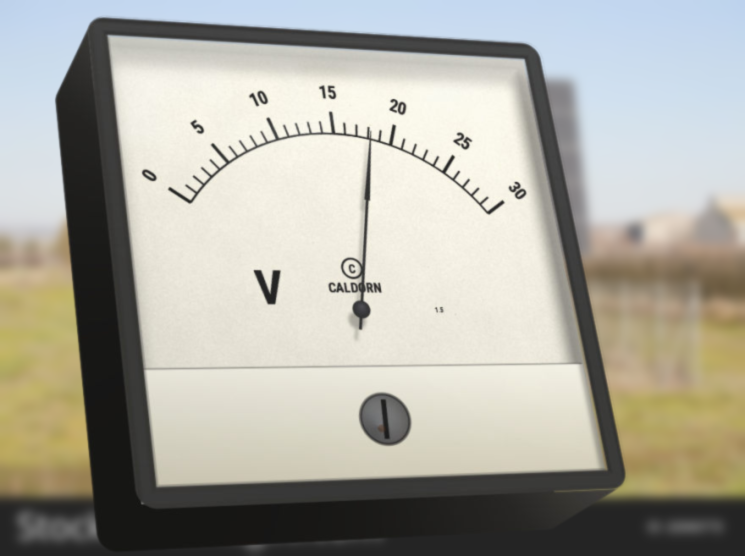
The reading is 18 V
